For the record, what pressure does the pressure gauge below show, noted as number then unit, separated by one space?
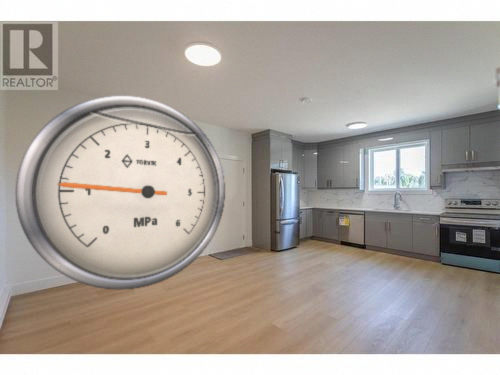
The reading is 1.1 MPa
